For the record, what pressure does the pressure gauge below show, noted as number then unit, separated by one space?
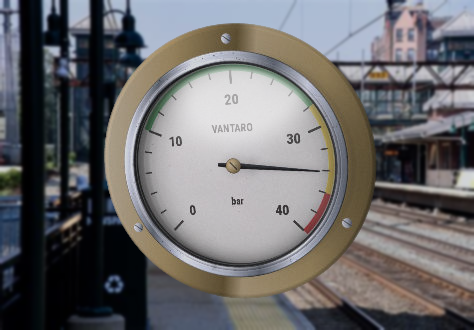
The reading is 34 bar
